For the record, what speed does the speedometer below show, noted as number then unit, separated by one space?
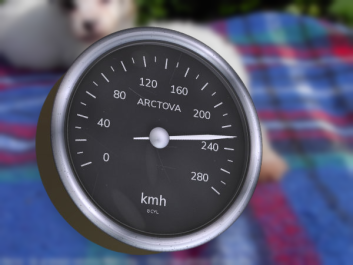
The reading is 230 km/h
